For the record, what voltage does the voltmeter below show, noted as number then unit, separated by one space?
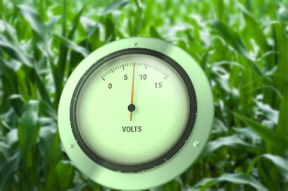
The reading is 7.5 V
